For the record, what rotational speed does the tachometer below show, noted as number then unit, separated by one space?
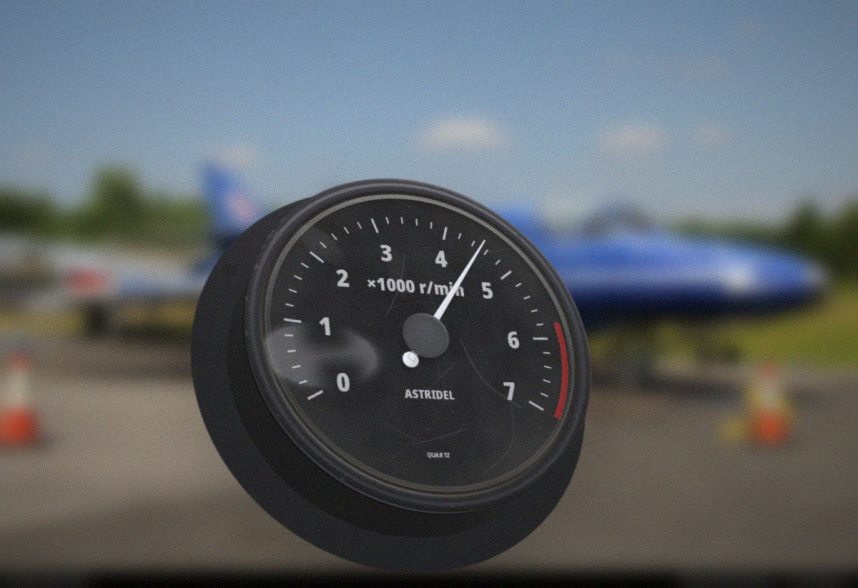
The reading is 4500 rpm
